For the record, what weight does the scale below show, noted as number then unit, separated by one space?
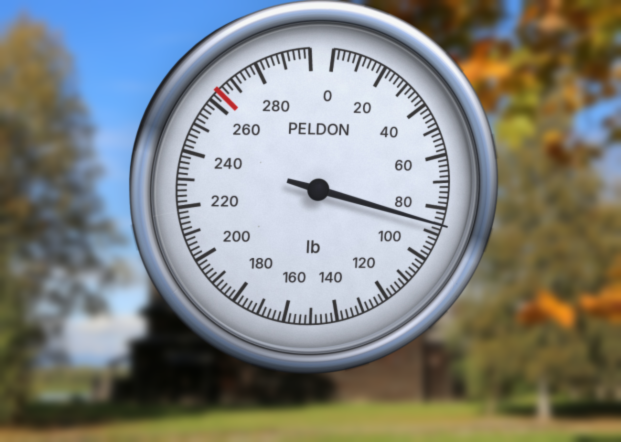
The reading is 86 lb
